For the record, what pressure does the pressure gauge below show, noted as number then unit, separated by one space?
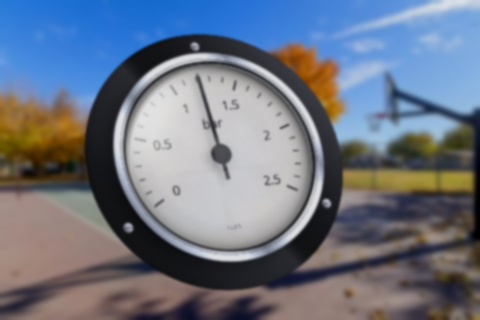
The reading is 1.2 bar
